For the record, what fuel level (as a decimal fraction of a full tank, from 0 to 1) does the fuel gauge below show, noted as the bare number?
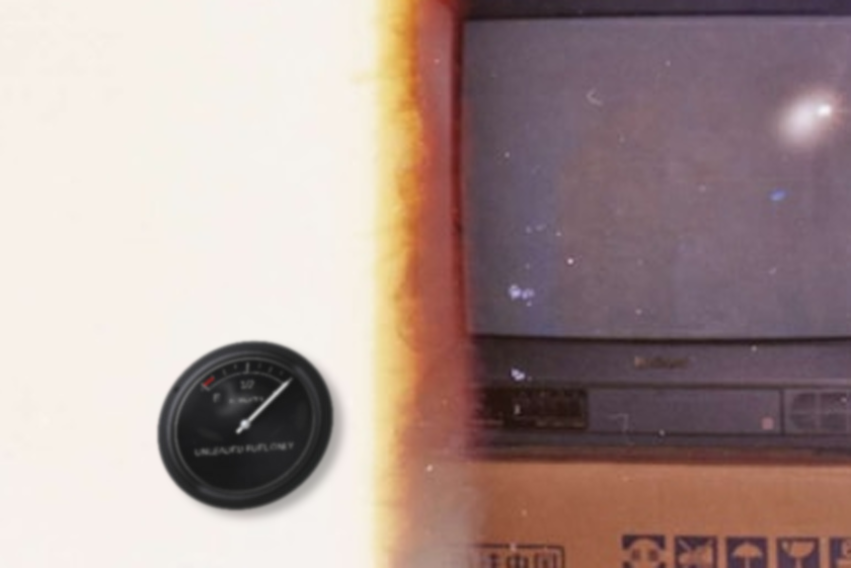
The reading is 1
